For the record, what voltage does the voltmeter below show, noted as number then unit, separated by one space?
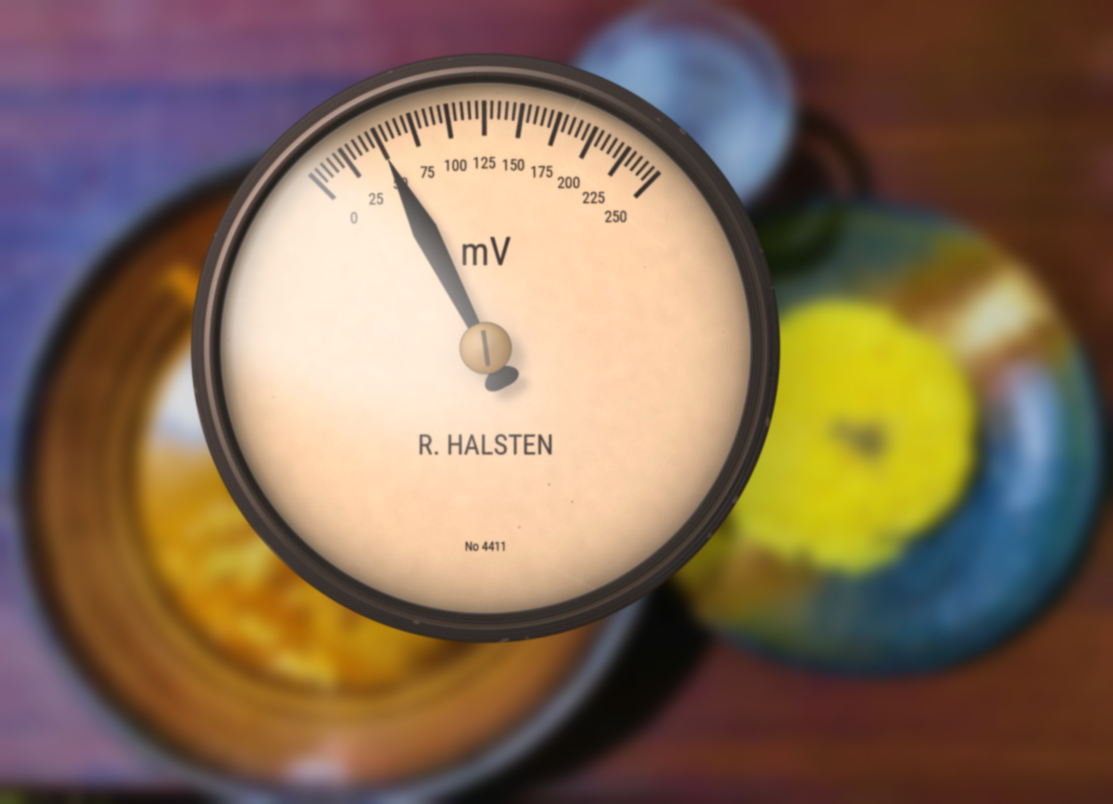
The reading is 50 mV
